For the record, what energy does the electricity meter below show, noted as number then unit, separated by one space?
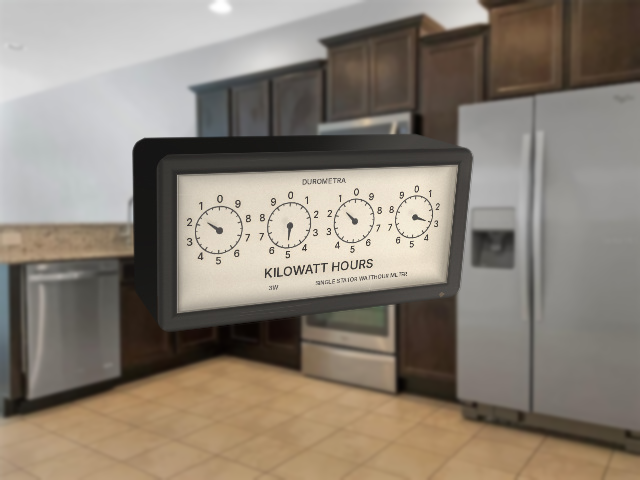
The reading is 1513 kWh
